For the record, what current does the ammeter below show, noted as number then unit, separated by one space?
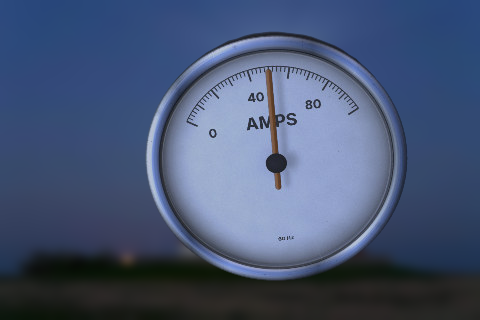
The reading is 50 A
